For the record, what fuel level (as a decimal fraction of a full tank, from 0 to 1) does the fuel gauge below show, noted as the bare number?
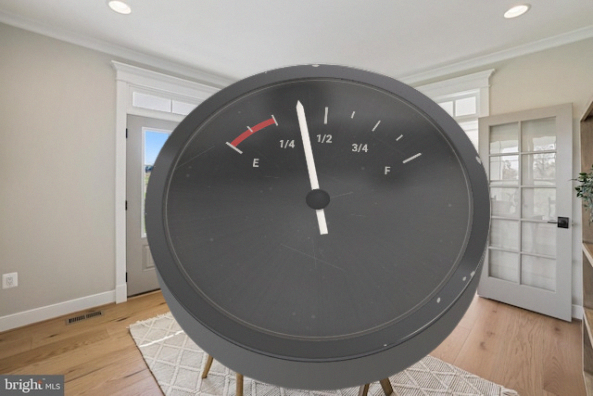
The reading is 0.375
